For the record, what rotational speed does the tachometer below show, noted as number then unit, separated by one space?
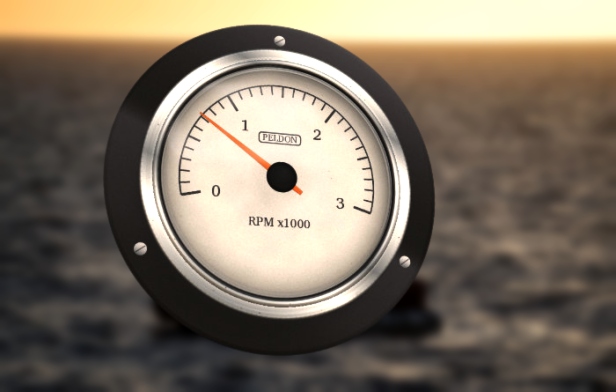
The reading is 700 rpm
